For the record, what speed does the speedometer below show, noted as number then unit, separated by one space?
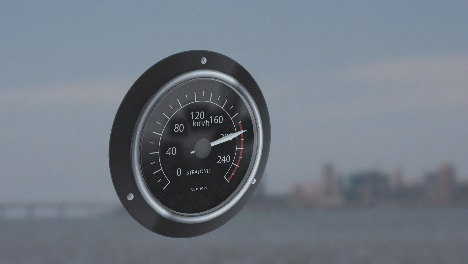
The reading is 200 km/h
